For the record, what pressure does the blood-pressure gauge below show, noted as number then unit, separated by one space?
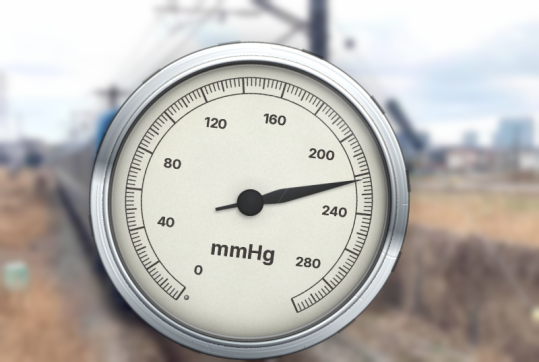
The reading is 222 mmHg
